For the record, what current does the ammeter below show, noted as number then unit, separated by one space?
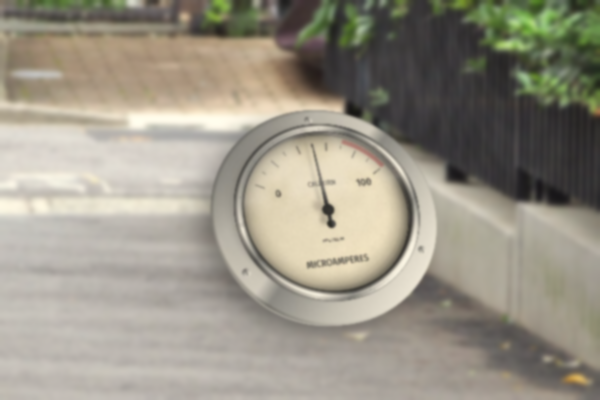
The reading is 50 µA
